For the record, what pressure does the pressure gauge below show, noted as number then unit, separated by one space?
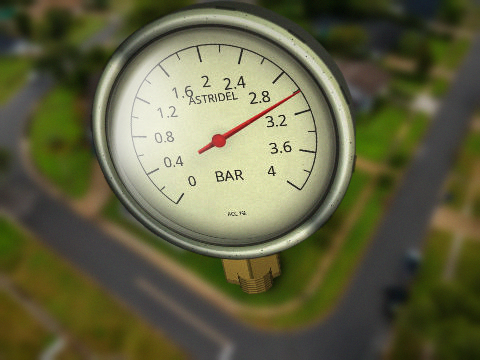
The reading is 3 bar
